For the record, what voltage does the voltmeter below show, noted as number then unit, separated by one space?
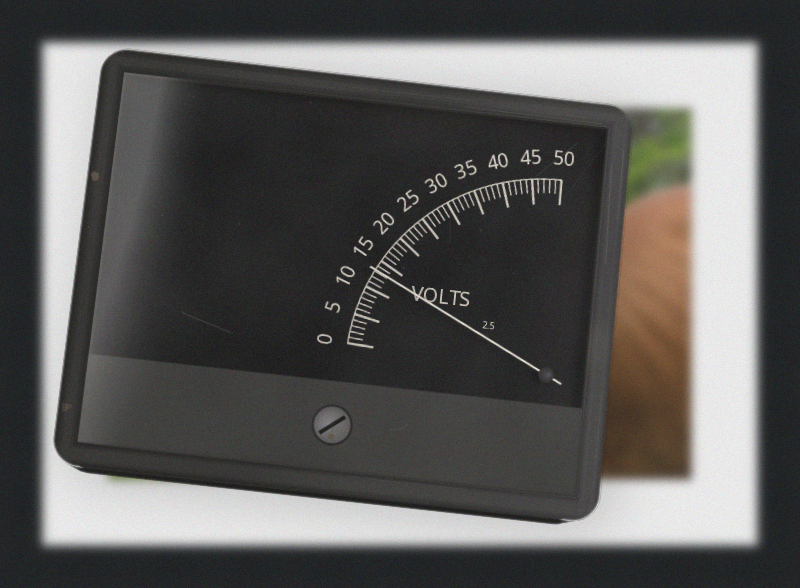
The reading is 13 V
